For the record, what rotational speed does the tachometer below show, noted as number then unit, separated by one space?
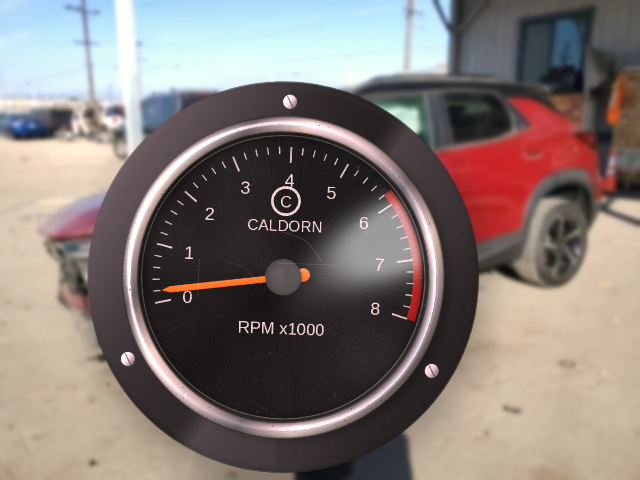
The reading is 200 rpm
